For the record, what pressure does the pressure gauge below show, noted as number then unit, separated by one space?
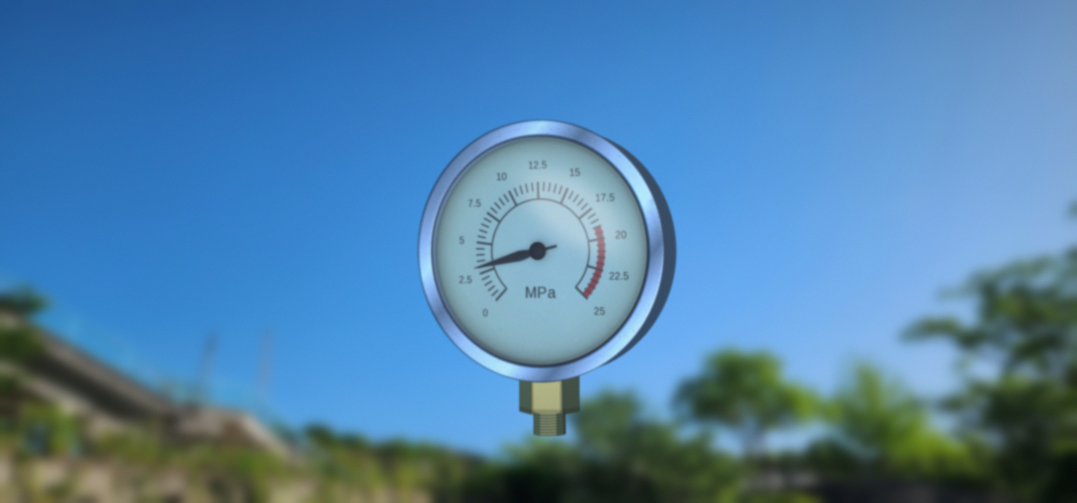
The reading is 3 MPa
